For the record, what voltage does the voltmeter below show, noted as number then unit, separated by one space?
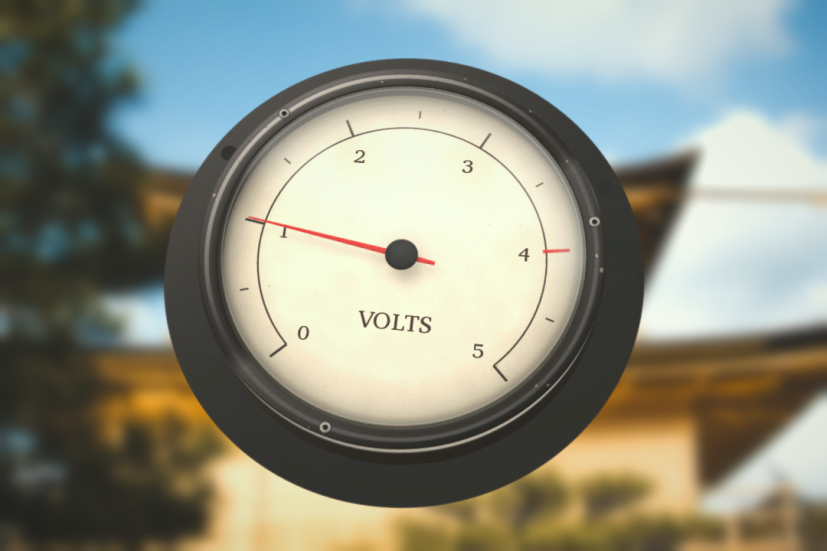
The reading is 1 V
